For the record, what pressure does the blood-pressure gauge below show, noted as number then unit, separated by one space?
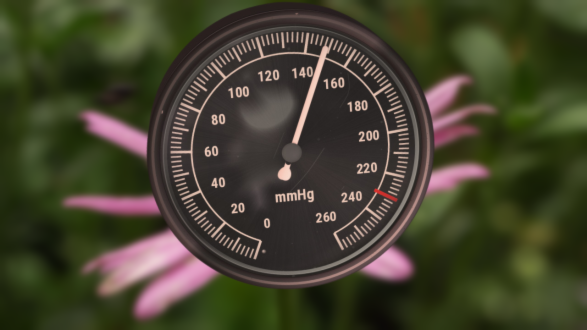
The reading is 148 mmHg
